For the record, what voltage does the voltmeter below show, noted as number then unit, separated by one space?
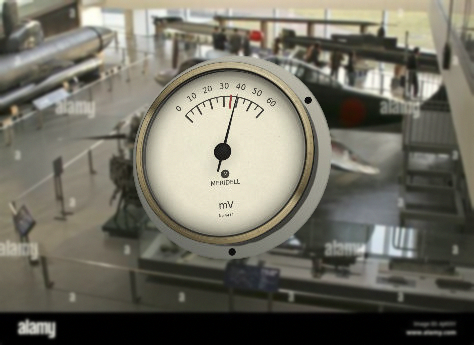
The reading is 40 mV
